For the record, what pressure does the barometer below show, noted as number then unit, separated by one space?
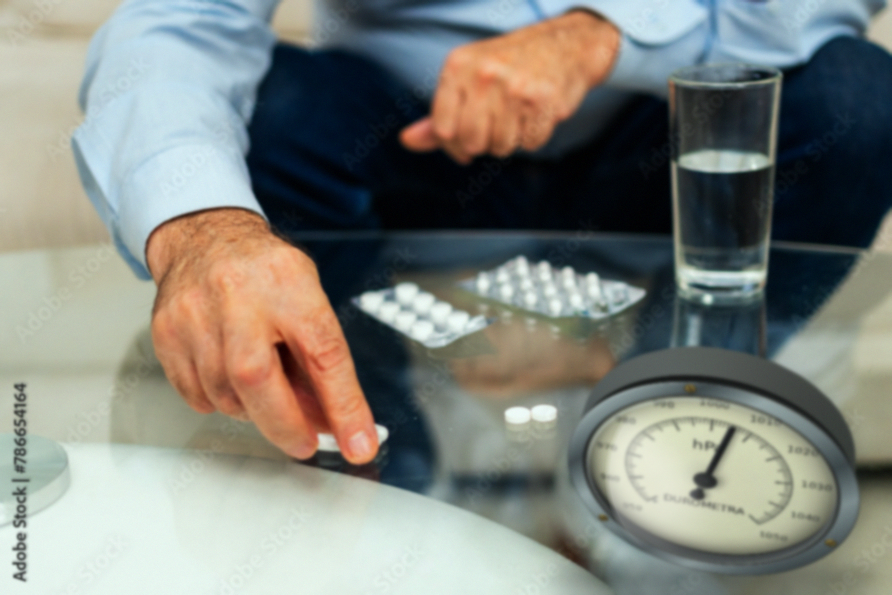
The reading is 1005 hPa
